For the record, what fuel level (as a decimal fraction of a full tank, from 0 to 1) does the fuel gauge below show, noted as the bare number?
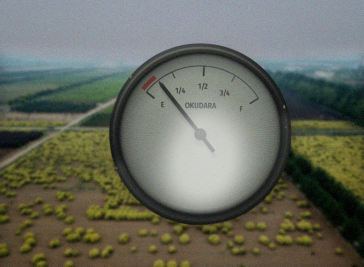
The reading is 0.125
